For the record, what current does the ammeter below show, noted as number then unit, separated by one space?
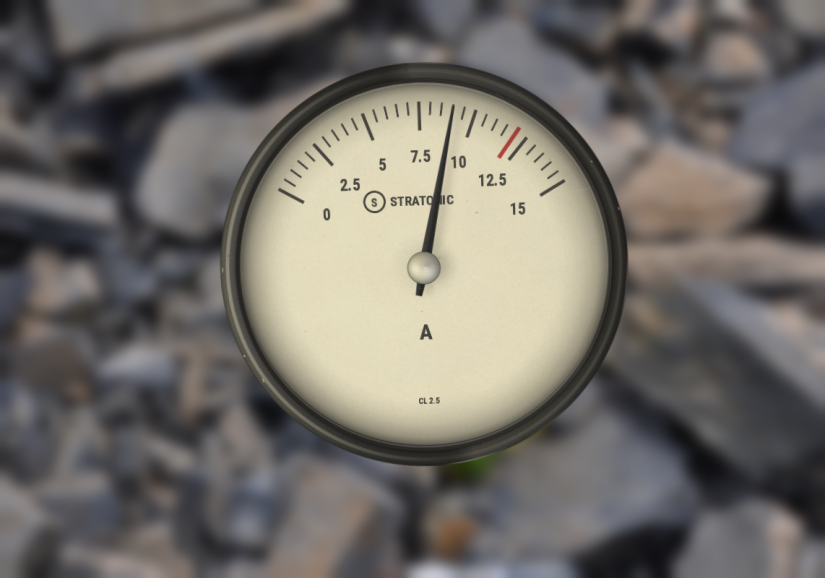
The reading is 9 A
